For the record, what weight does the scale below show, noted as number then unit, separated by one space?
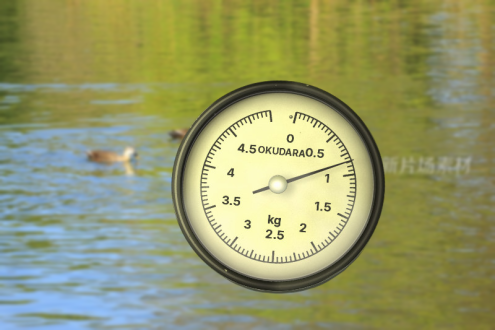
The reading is 0.85 kg
